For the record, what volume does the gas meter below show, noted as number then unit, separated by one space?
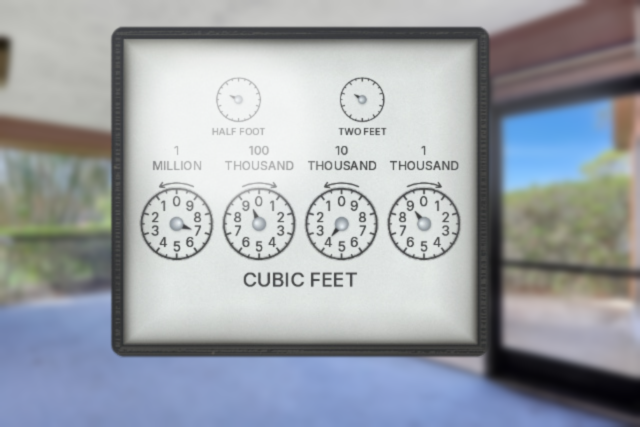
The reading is 693900 ft³
